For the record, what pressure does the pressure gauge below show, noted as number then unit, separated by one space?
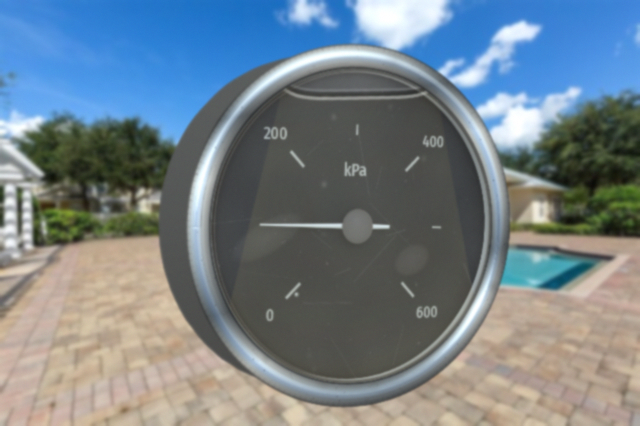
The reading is 100 kPa
